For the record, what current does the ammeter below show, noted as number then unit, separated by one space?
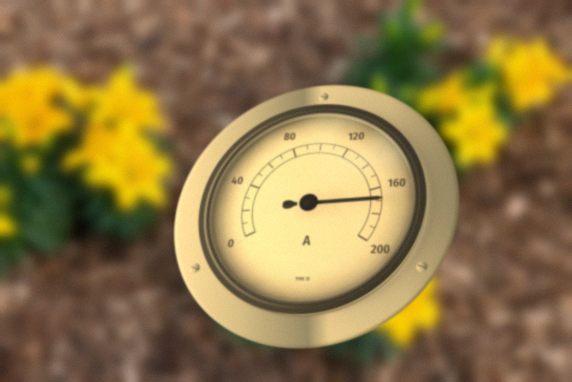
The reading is 170 A
